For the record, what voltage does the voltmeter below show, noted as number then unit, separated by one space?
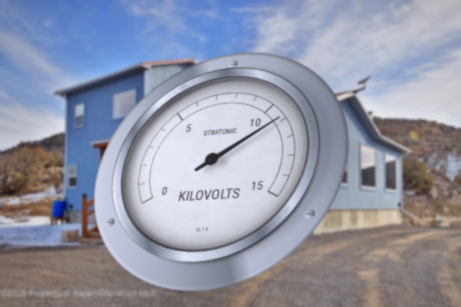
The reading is 11 kV
